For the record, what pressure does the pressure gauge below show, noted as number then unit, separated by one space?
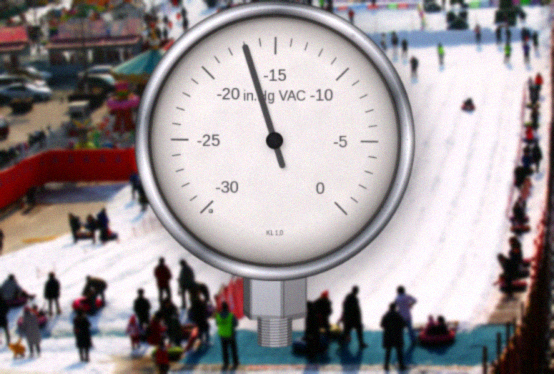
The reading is -17 inHg
